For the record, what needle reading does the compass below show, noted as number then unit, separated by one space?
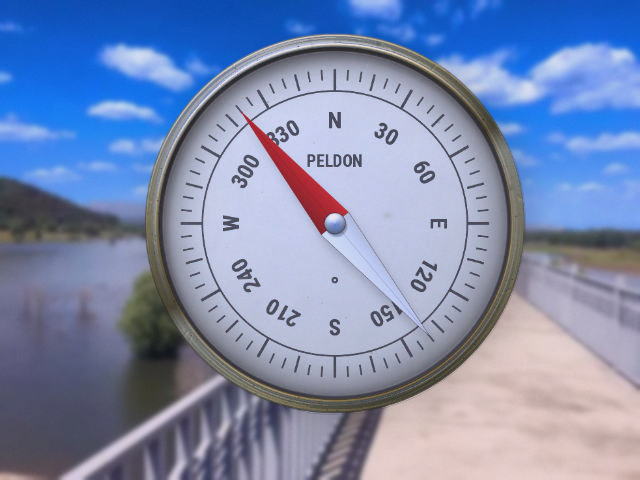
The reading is 320 °
